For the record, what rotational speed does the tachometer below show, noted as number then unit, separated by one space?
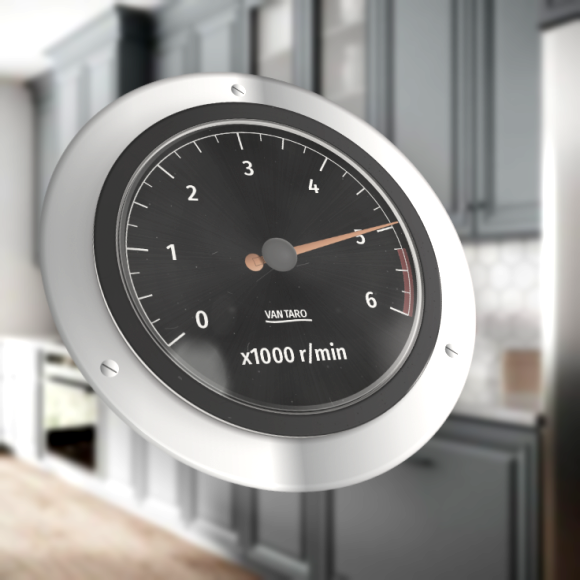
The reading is 5000 rpm
